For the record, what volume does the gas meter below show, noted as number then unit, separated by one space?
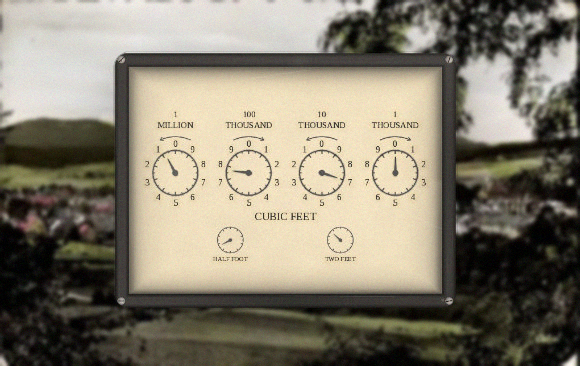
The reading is 77000 ft³
